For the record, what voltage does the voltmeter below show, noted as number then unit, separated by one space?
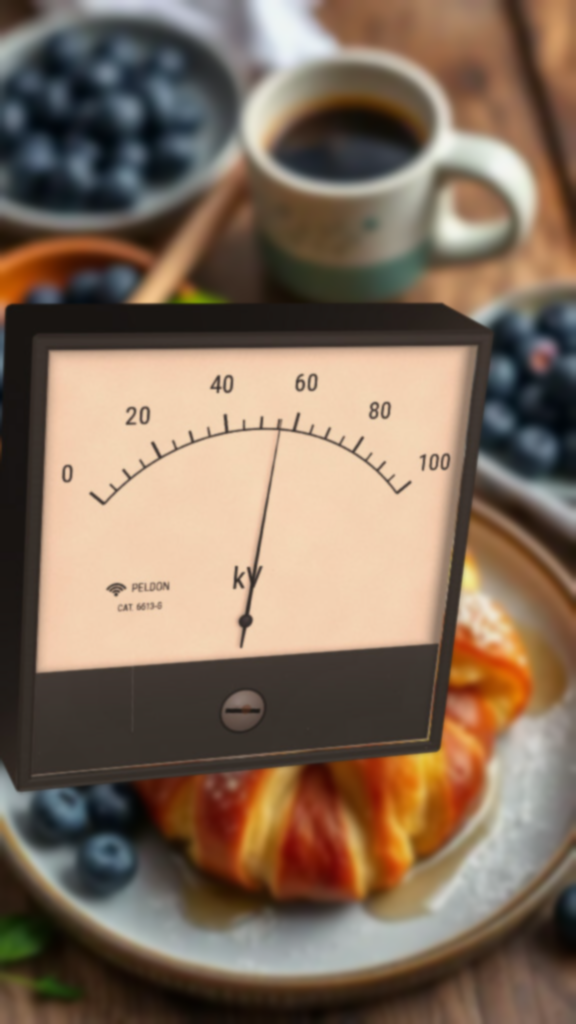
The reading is 55 kV
